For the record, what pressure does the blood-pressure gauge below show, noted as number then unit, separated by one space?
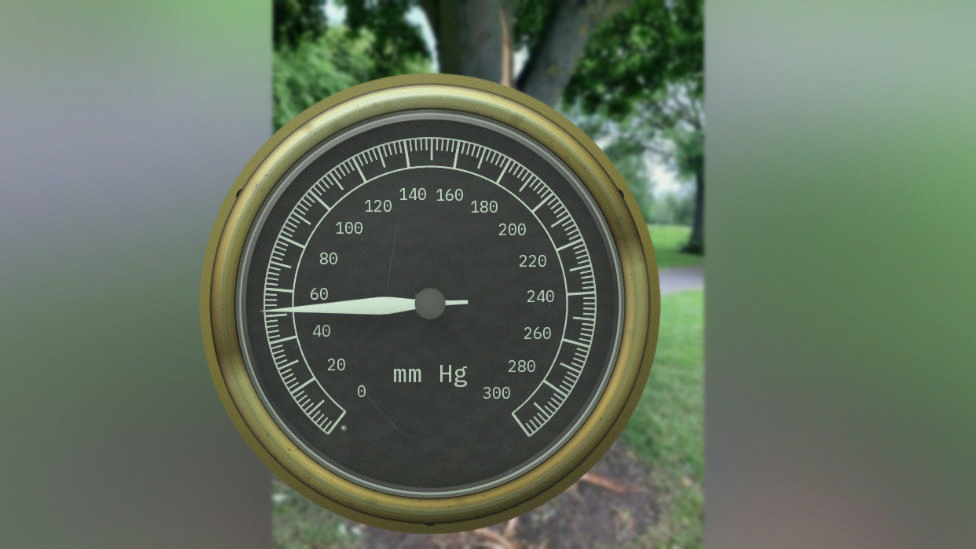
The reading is 52 mmHg
